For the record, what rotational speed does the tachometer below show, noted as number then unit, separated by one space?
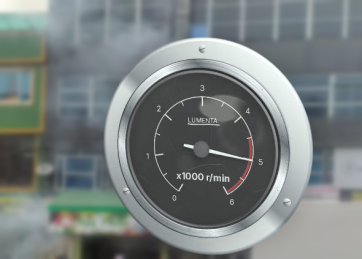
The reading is 5000 rpm
